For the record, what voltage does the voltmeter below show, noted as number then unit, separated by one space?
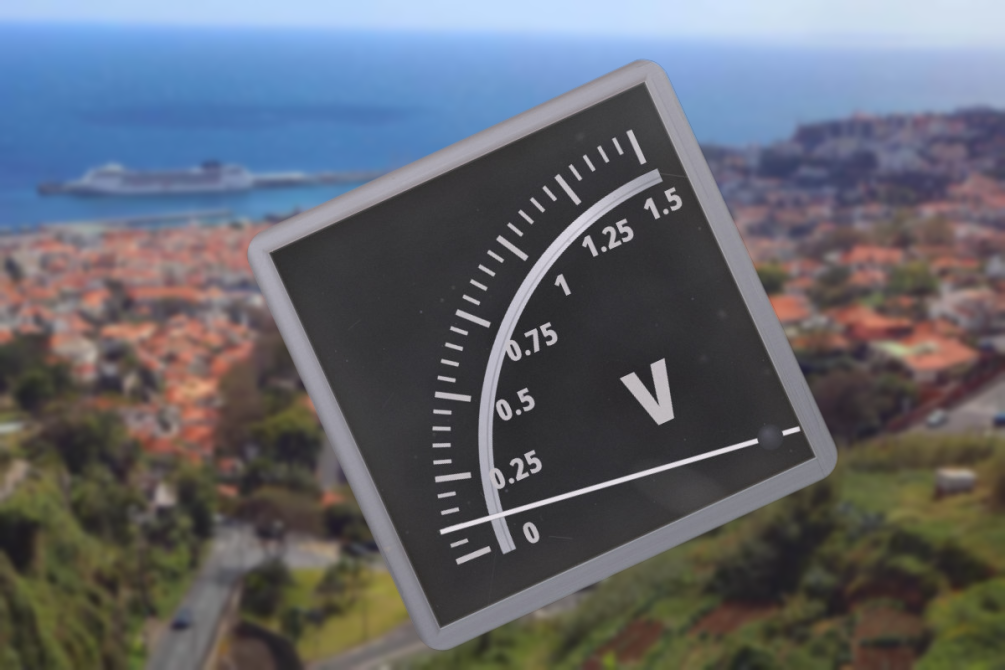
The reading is 0.1 V
